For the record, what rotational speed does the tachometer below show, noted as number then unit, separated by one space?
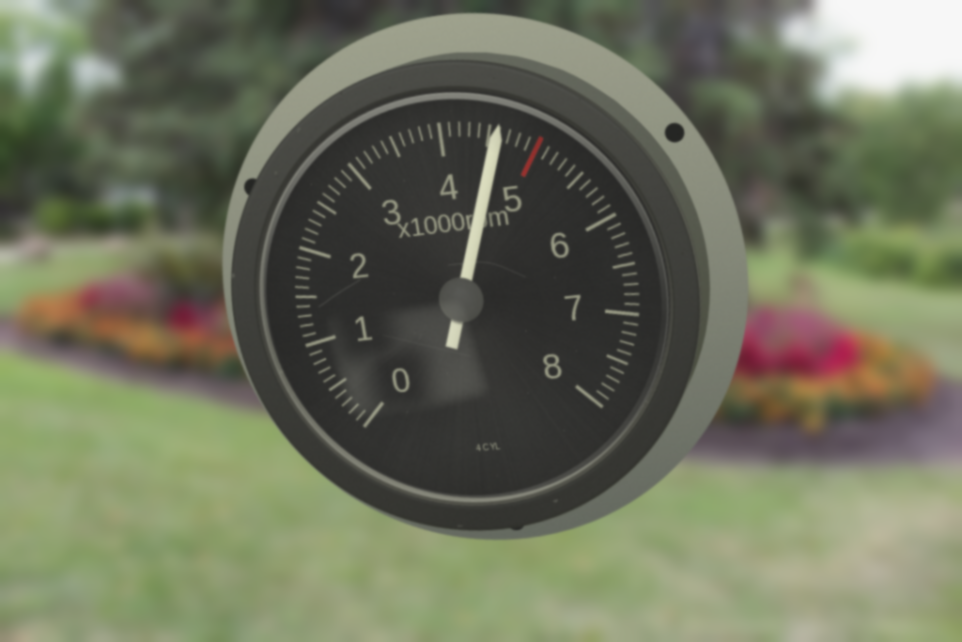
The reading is 4600 rpm
